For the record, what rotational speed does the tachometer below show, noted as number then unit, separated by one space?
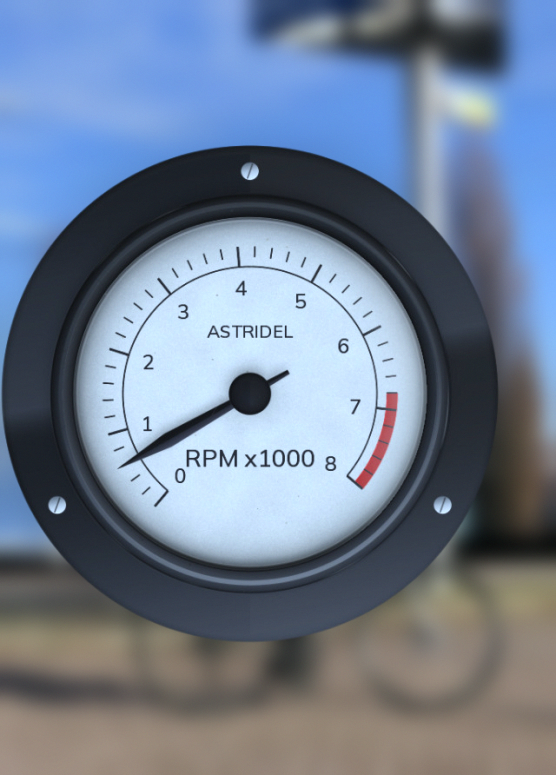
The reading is 600 rpm
